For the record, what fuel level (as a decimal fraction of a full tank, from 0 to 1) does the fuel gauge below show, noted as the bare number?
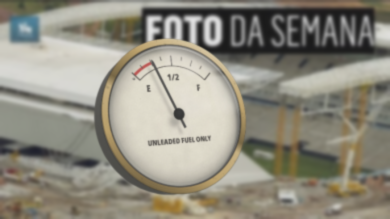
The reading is 0.25
